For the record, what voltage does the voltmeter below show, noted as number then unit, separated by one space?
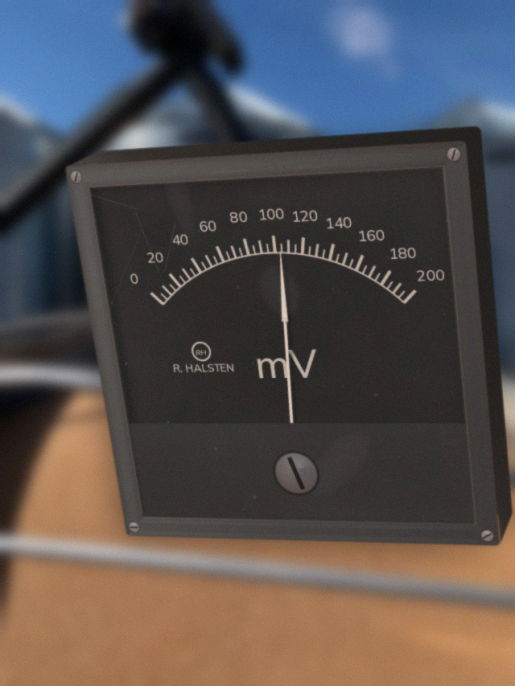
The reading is 105 mV
